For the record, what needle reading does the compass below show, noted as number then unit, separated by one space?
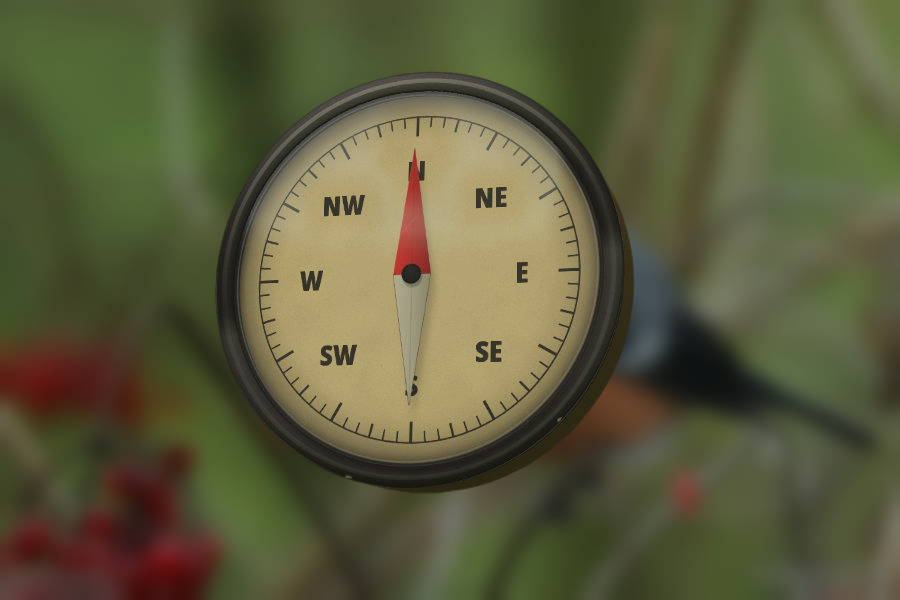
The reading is 0 °
